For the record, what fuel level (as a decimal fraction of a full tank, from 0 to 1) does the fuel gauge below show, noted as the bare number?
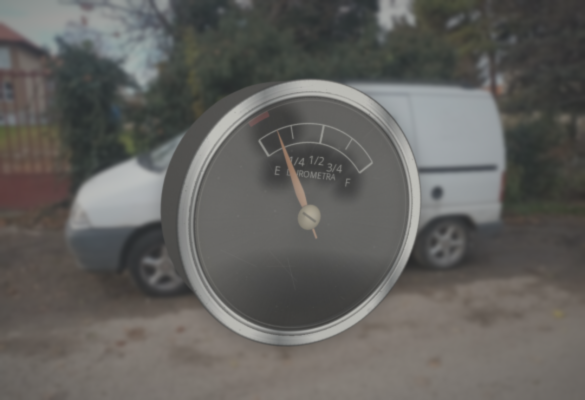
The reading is 0.125
